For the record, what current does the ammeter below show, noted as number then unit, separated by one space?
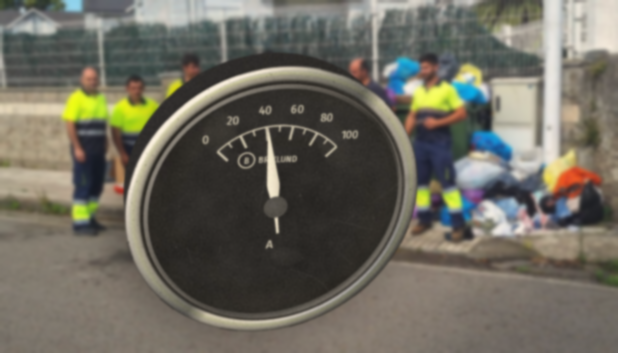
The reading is 40 A
